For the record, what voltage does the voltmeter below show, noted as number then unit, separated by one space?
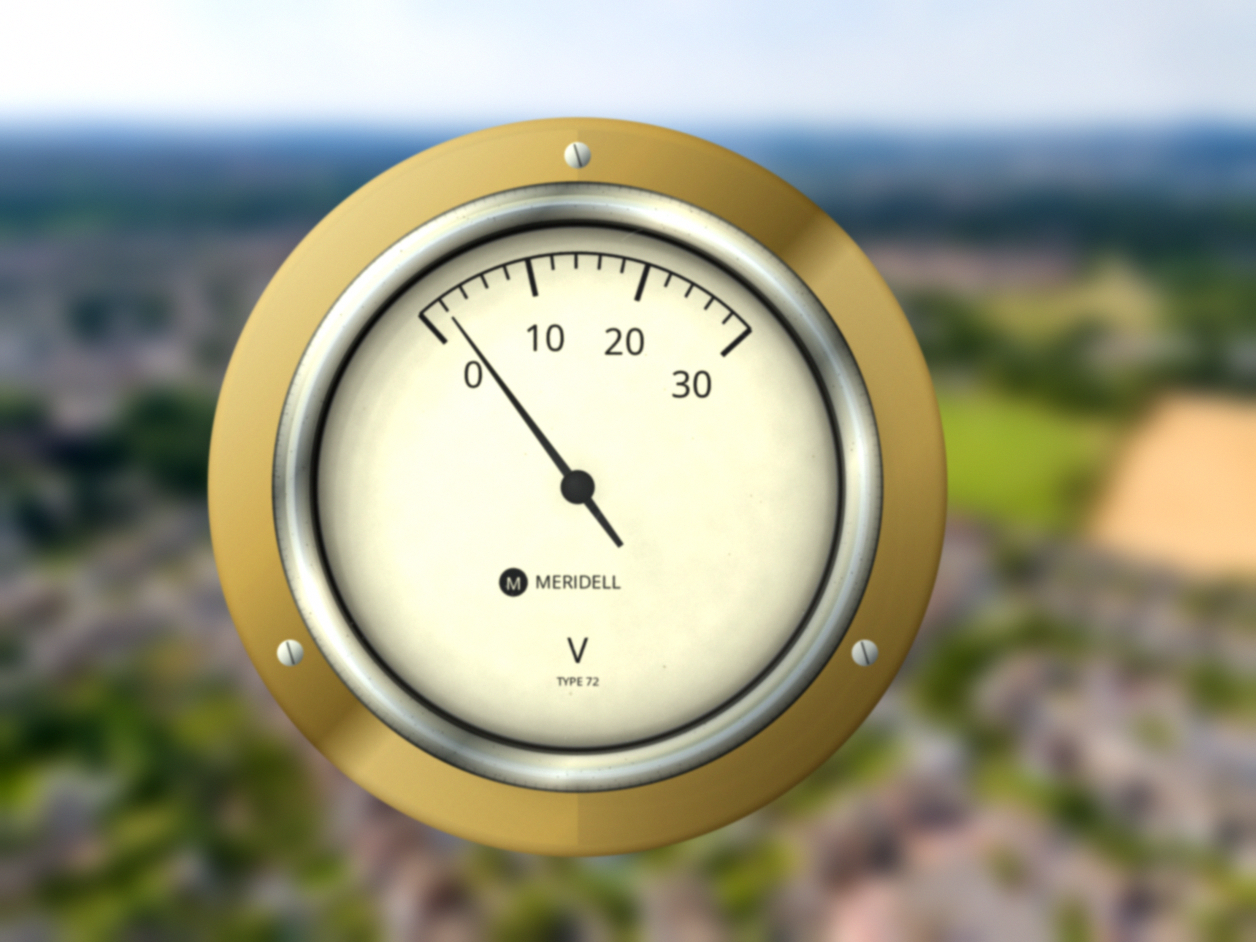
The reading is 2 V
